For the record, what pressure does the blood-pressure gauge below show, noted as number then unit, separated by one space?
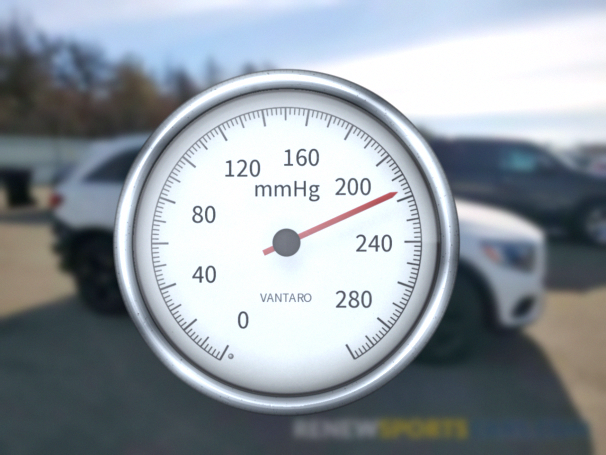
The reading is 216 mmHg
